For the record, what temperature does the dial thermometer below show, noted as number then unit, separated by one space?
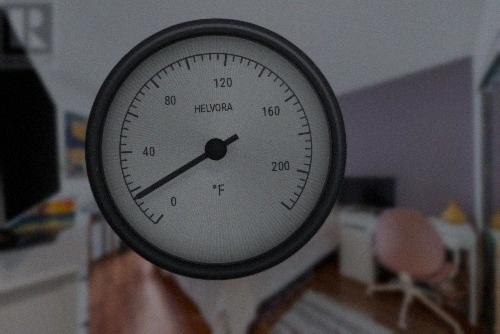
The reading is 16 °F
